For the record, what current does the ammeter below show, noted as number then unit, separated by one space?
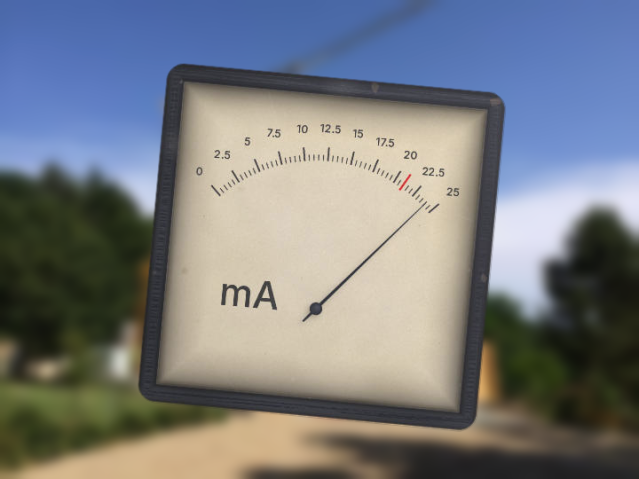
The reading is 24 mA
